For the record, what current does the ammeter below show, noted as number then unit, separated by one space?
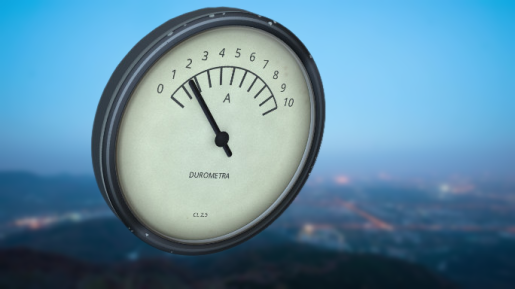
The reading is 1.5 A
